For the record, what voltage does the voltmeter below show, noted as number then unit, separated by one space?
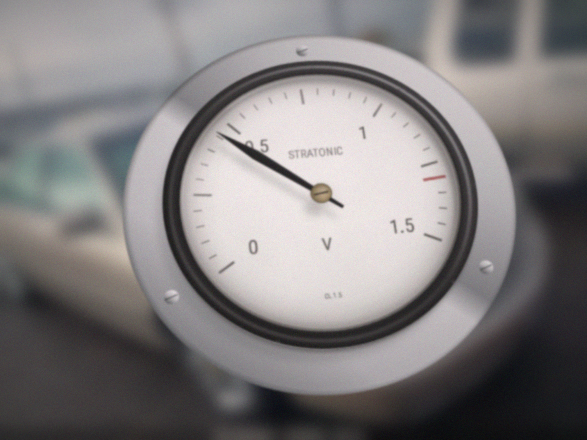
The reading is 0.45 V
